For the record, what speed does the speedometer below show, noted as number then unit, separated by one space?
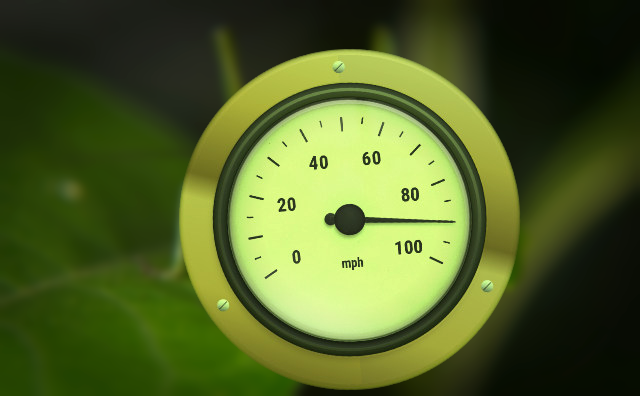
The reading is 90 mph
